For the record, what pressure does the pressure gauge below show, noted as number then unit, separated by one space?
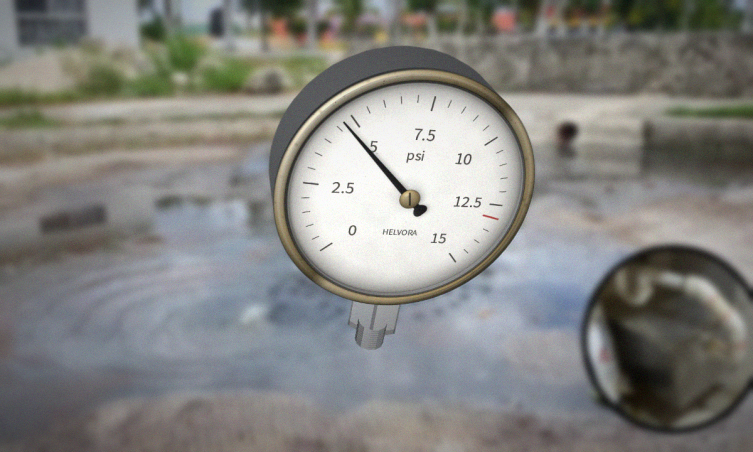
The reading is 4.75 psi
